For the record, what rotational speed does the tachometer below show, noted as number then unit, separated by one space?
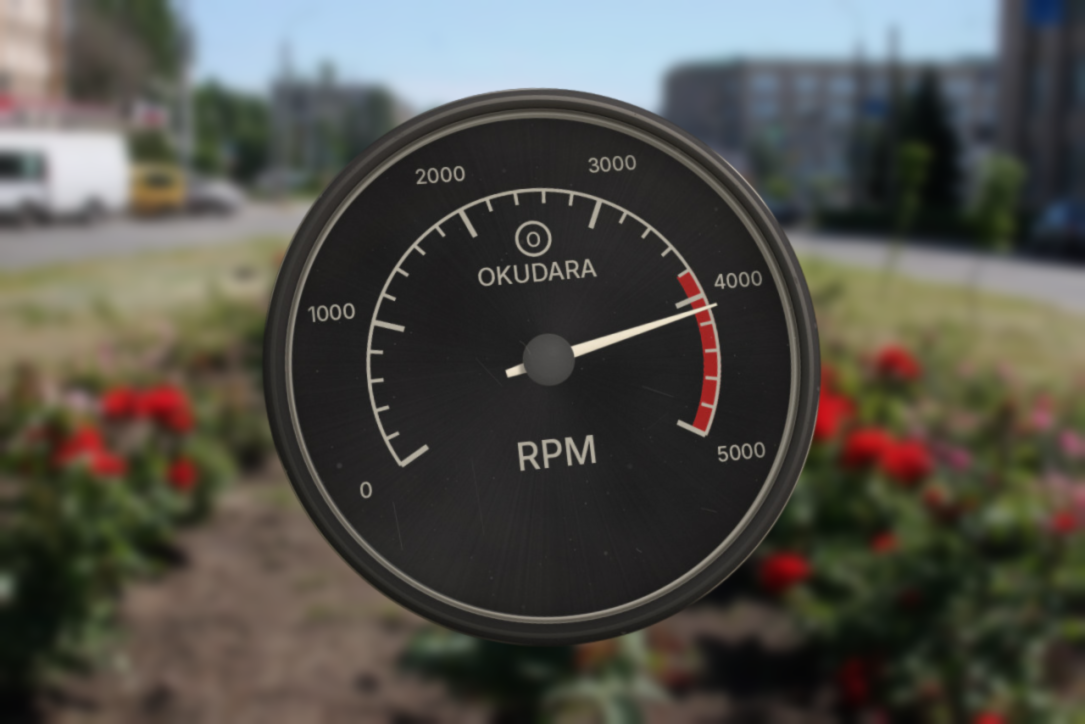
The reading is 4100 rpm
